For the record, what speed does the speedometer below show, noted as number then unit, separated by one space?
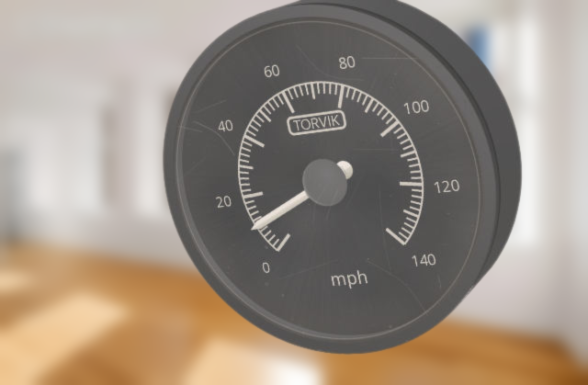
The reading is 10 mph
